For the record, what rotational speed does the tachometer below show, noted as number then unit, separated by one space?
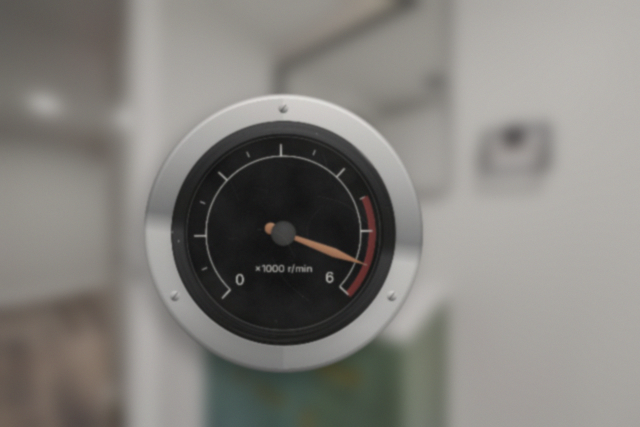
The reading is 5500 rpm
